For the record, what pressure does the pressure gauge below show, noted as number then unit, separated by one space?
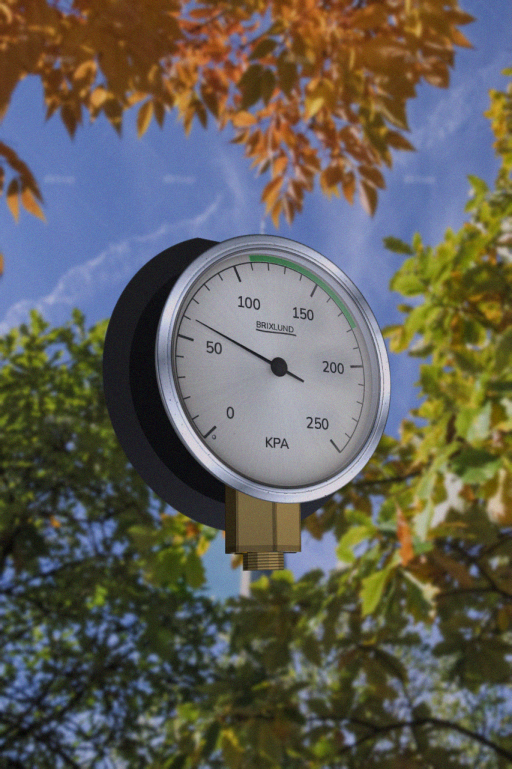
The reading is 60 kPa
